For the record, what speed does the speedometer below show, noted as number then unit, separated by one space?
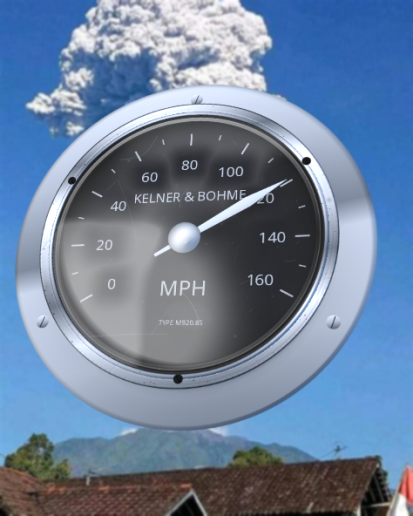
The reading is 120 mph
